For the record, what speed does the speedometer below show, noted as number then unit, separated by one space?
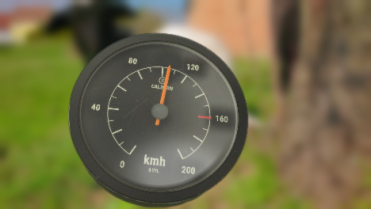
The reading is 105 km/h
